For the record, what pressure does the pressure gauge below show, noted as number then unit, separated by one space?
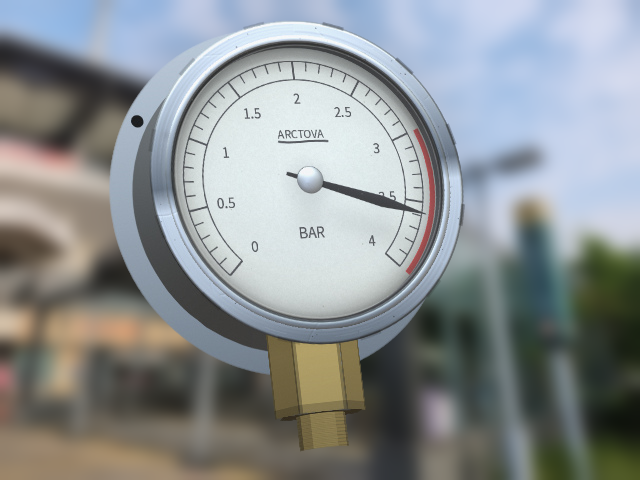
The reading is 3.6 bar
